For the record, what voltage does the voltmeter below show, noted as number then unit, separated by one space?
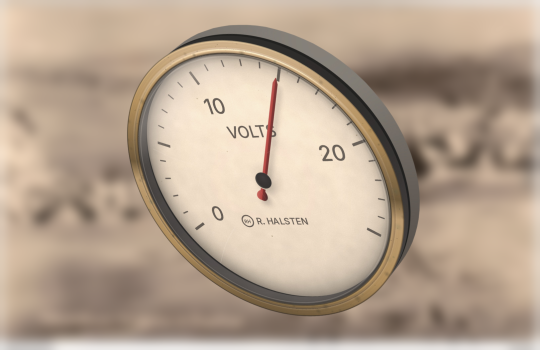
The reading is 15 V
